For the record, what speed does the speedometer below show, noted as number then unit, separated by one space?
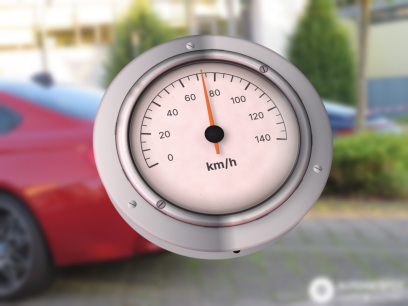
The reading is 72.5 km/h
